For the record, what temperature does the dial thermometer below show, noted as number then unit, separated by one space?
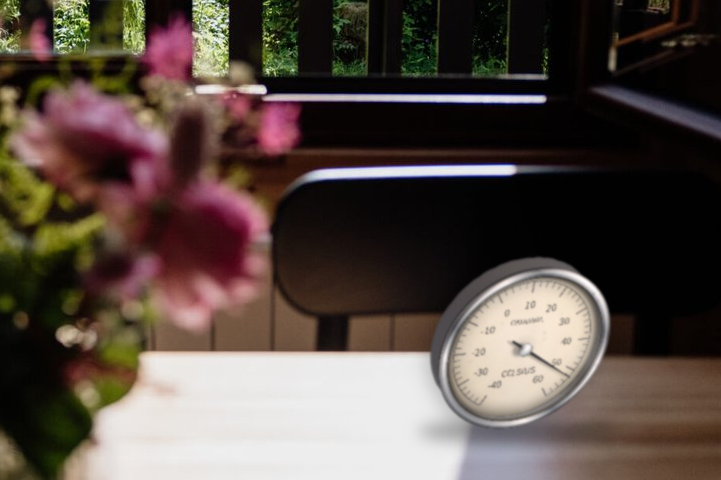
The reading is 52 °C
